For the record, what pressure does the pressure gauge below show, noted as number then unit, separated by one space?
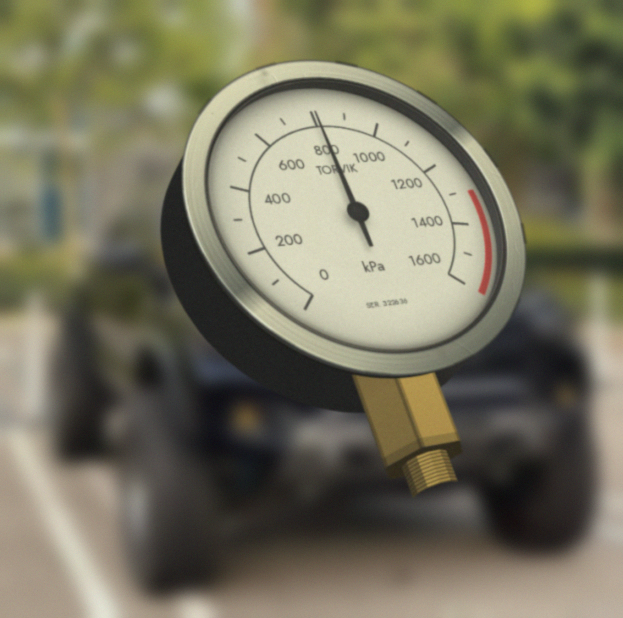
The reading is 800 kPa
